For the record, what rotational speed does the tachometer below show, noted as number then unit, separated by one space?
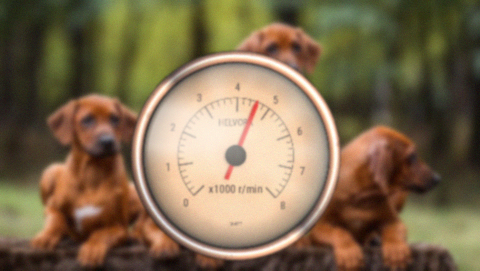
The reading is 4600 rpm
